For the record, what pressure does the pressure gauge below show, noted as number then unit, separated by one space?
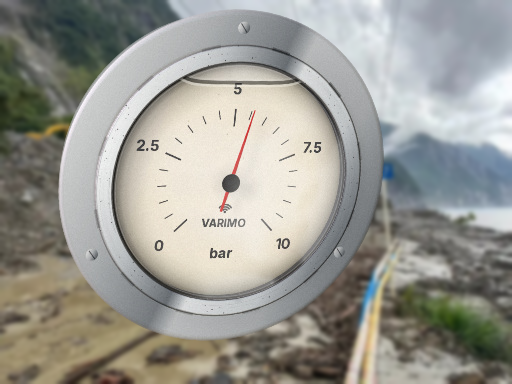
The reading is 5.5 bar
